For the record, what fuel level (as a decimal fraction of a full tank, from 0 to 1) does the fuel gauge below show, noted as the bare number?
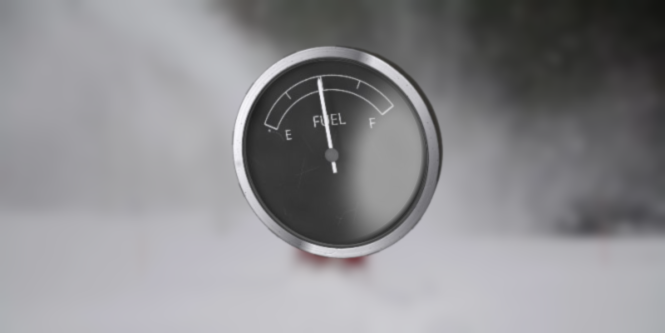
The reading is 0.5
